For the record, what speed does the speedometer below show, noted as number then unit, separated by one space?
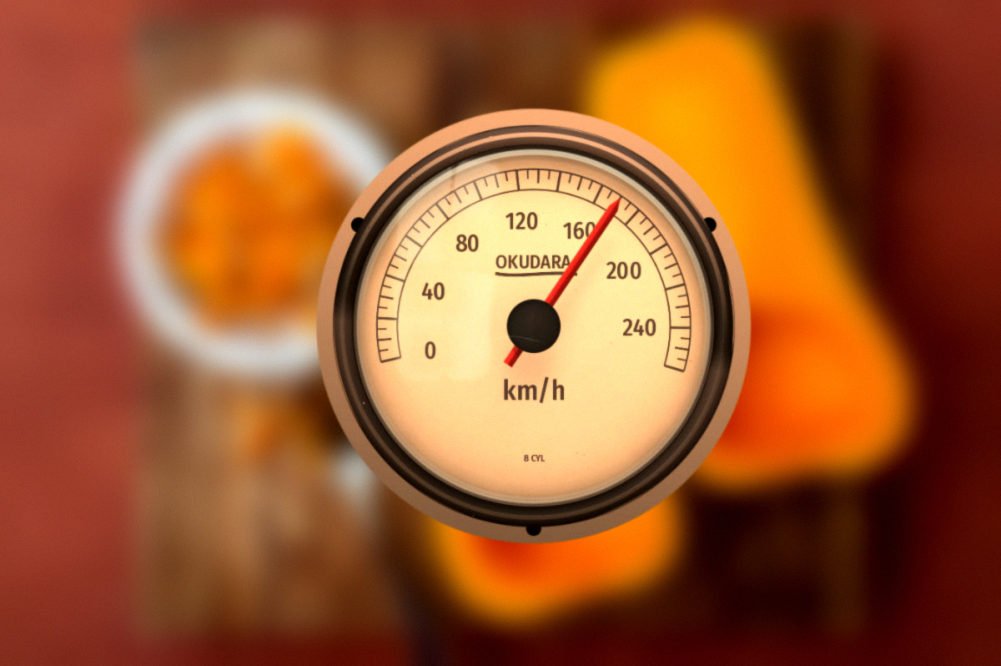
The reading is 170 km/h
